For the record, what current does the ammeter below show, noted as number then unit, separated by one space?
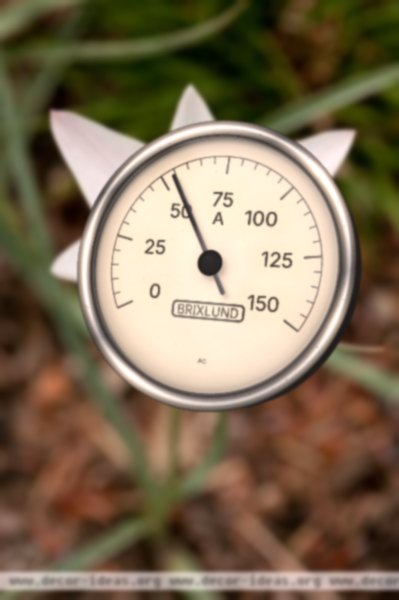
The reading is 55 A
